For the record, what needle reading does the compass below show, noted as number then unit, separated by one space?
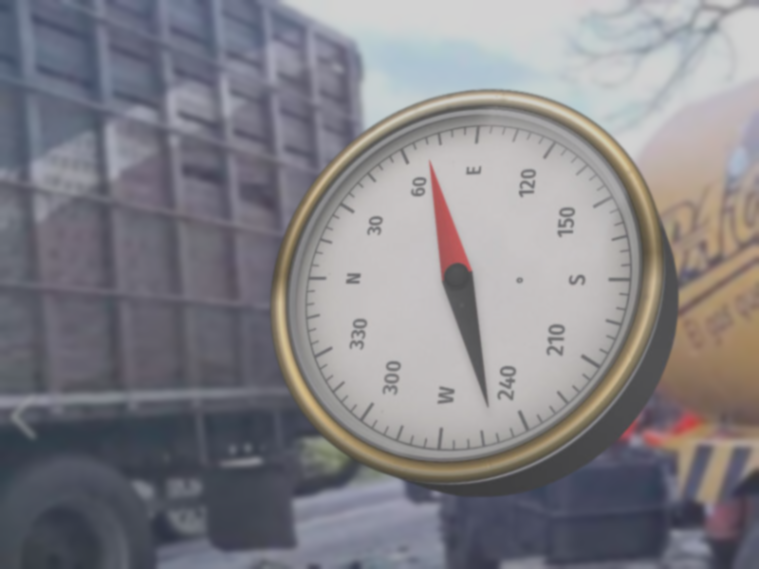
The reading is 70 °
